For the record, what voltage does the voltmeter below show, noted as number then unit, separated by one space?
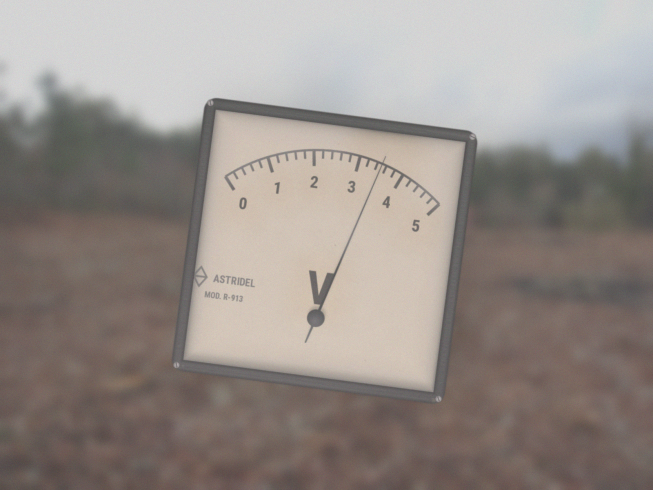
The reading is 3.5 V
